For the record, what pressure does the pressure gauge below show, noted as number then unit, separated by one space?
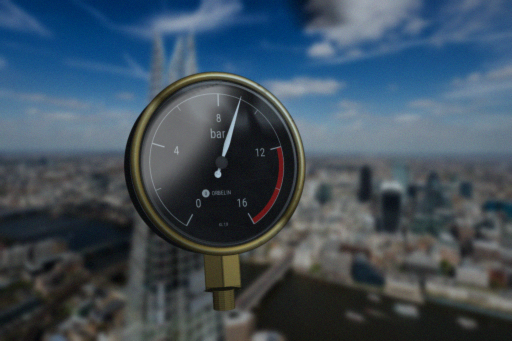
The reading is 9 bar
